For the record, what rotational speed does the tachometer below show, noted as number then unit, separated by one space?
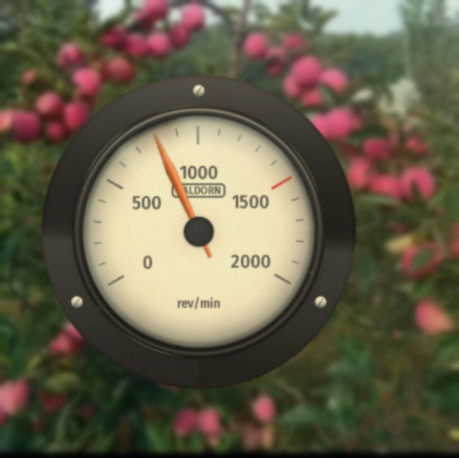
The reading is 800 rpm
